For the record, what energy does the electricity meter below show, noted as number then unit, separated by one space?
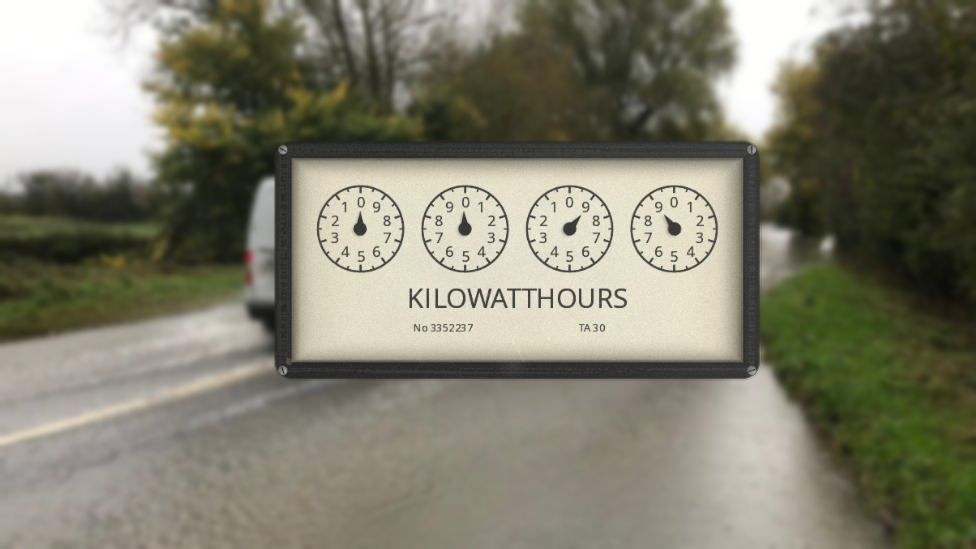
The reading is 9989 kWh
